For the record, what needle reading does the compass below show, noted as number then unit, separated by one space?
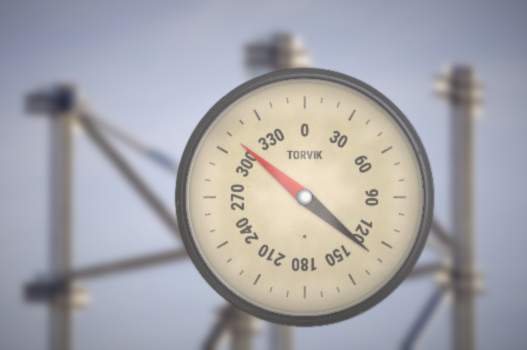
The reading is 310 °
